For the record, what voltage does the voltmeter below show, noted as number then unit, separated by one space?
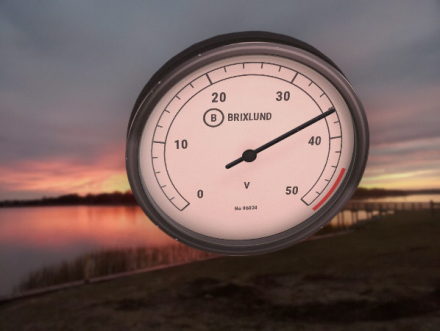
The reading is 36 V
